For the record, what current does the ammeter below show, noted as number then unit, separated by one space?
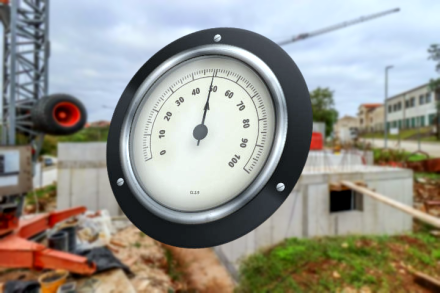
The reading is 50 A
